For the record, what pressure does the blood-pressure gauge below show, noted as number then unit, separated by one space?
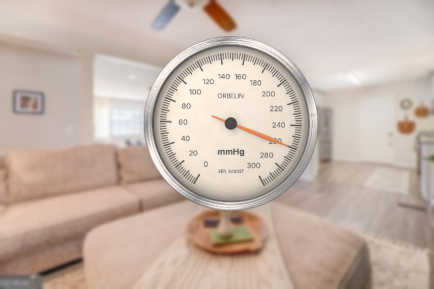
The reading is 260 mmHg
